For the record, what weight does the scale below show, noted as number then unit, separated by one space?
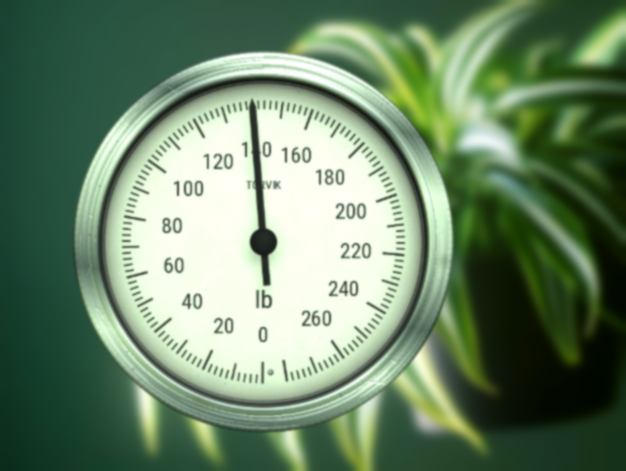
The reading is 140 lb
